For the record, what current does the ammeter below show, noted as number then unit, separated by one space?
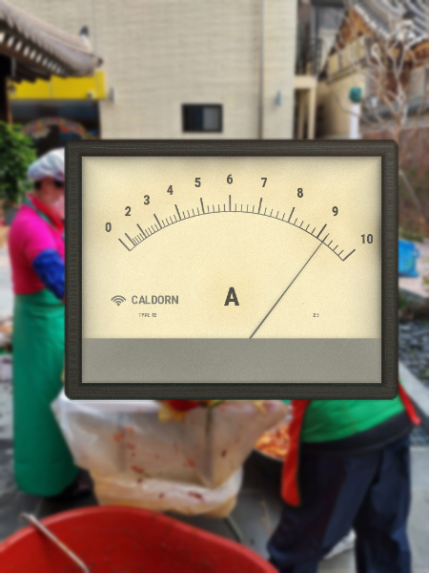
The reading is 9.2 A
